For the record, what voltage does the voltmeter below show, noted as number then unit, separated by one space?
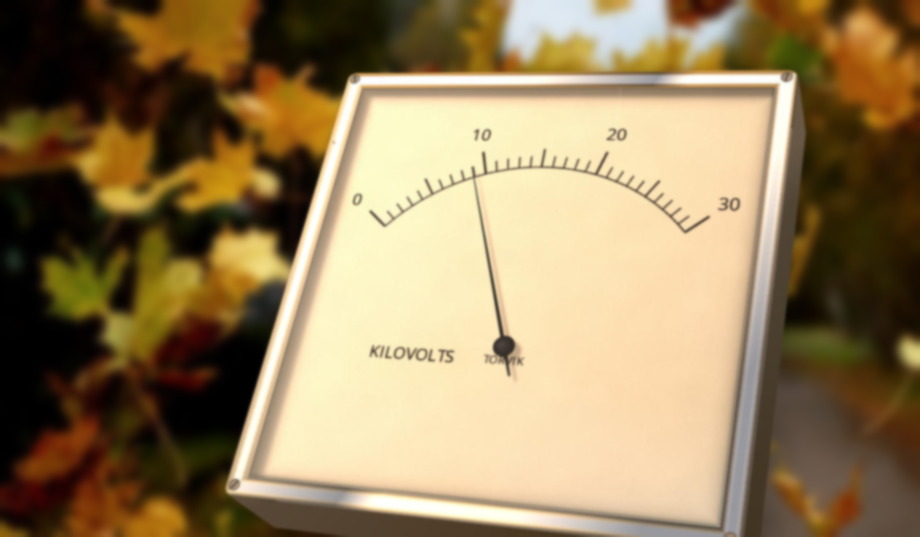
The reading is 9 kV
